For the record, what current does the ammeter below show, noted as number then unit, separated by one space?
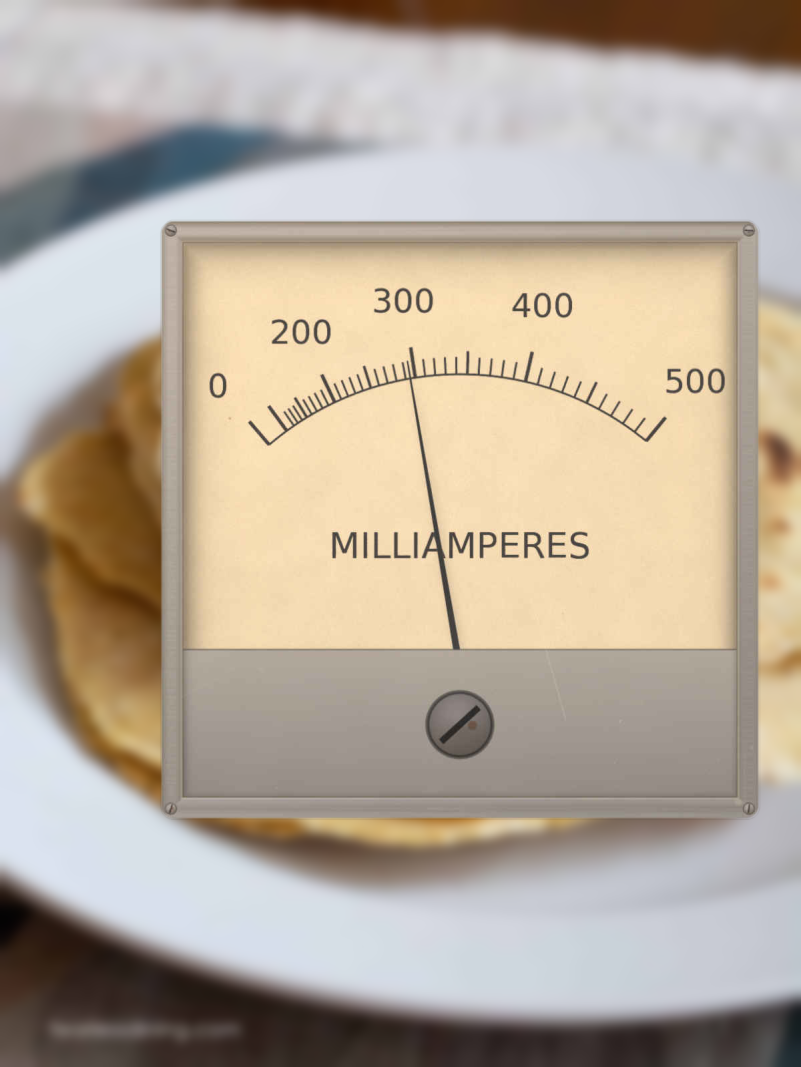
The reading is 295 mA
